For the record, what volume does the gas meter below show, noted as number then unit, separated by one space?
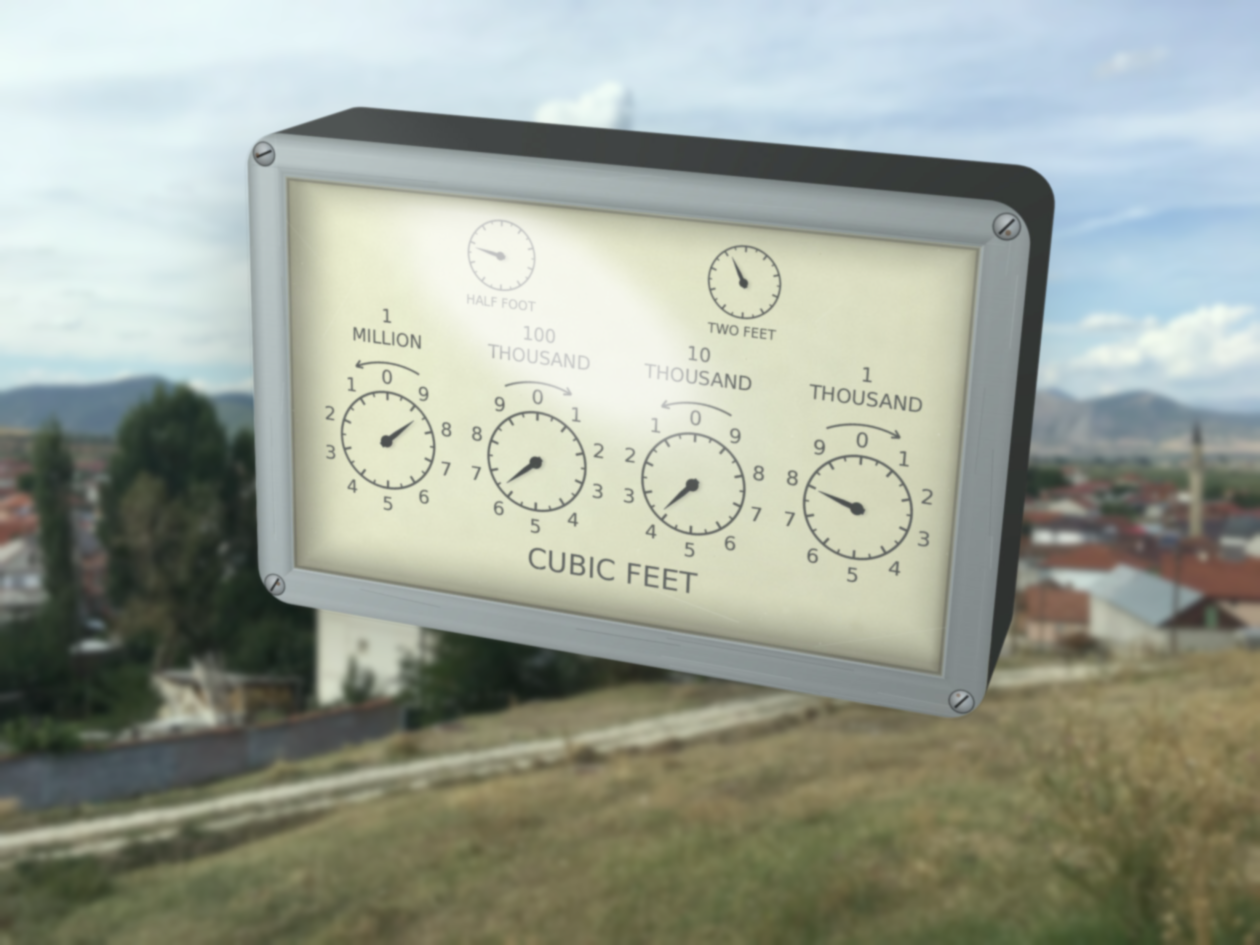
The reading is 863800 ft³
